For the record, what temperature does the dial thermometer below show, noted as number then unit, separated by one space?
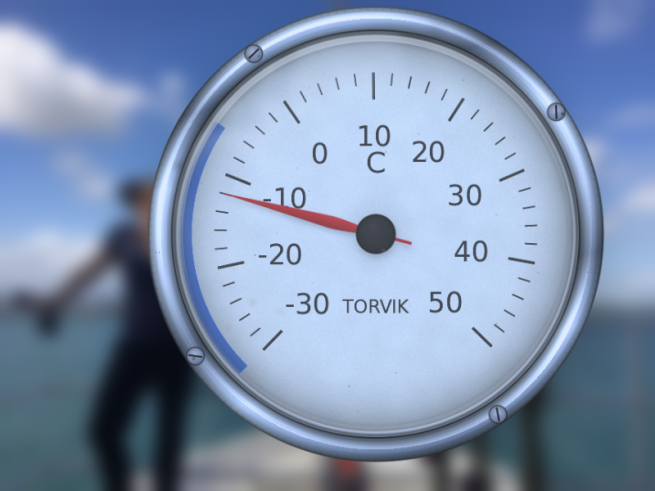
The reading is -12 °C
